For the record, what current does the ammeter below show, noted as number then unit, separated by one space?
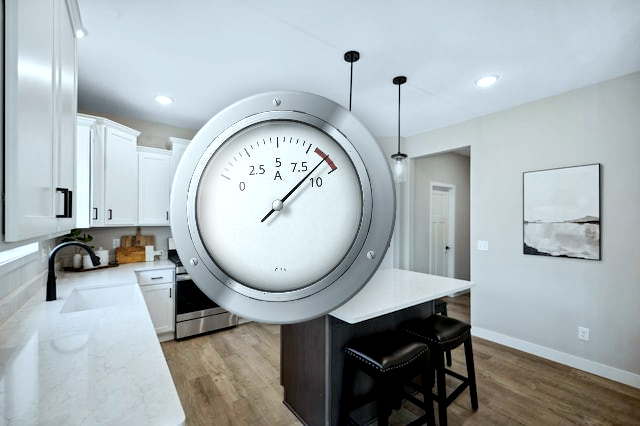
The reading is 9 A
